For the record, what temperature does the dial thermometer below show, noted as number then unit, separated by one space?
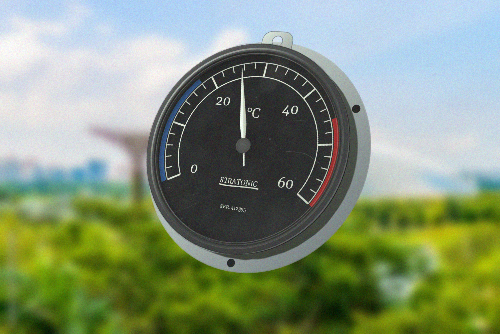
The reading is 26 °C
